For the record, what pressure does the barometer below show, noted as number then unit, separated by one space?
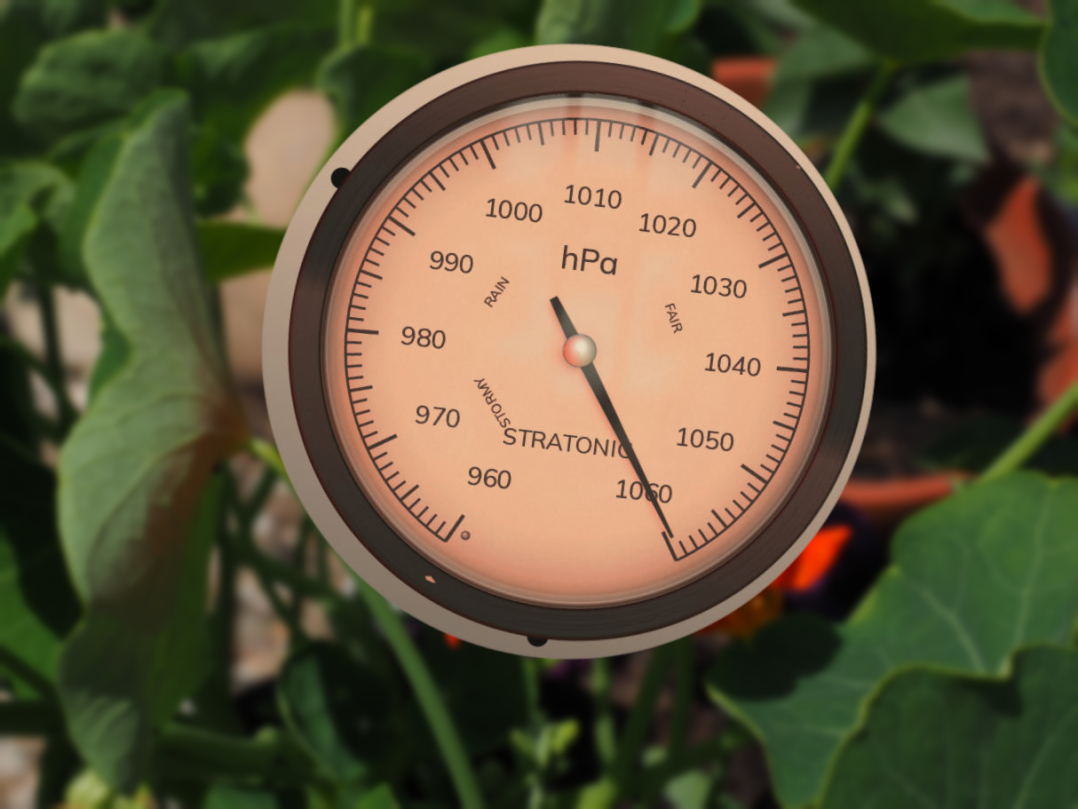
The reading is 1059.5 hPa
